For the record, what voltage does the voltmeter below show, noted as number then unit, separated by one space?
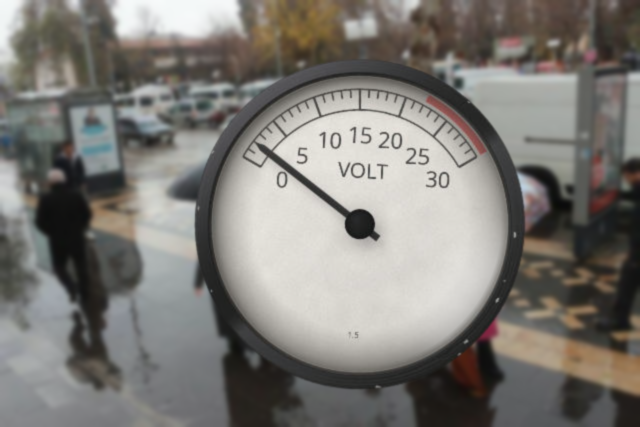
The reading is 2 V
